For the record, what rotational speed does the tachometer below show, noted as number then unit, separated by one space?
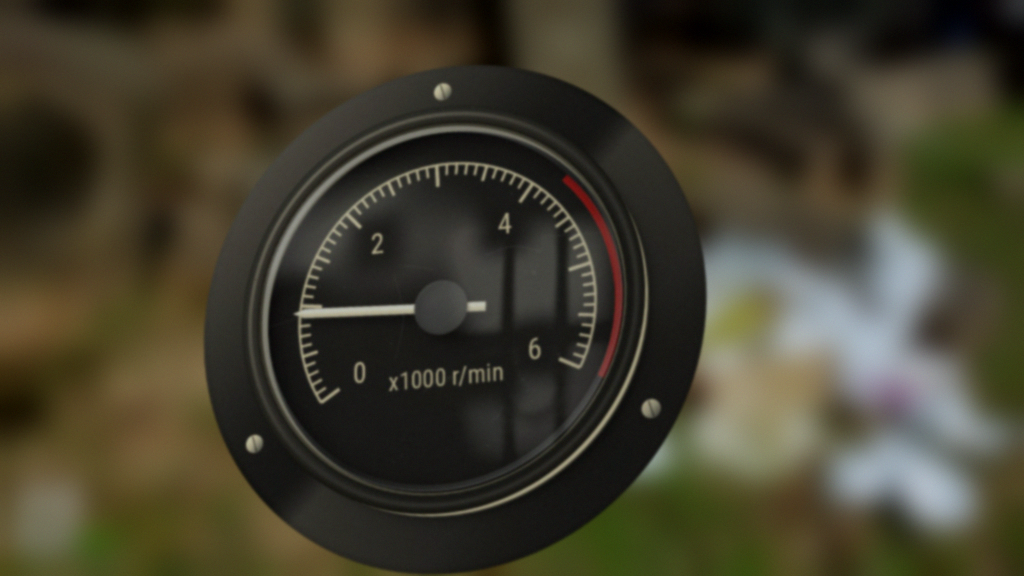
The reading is 900 rpm
